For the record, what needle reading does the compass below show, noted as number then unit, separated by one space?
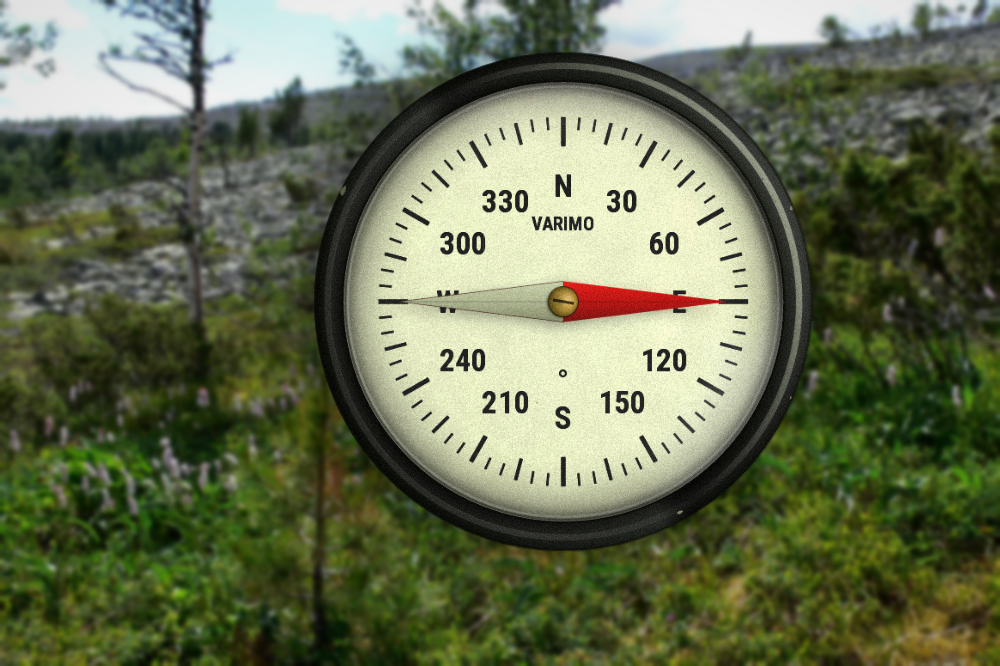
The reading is 90 °
